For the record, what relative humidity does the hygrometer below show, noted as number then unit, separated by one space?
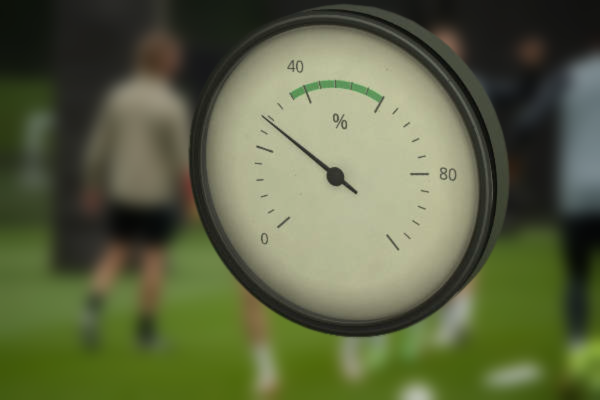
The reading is 28 %
